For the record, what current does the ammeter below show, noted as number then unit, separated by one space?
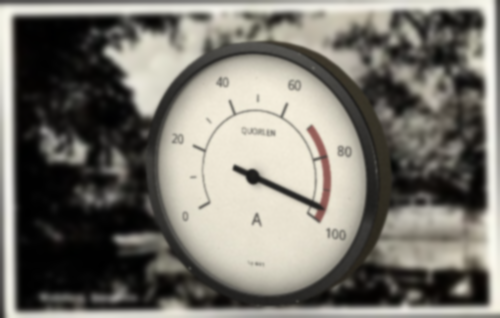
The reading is 95 A
